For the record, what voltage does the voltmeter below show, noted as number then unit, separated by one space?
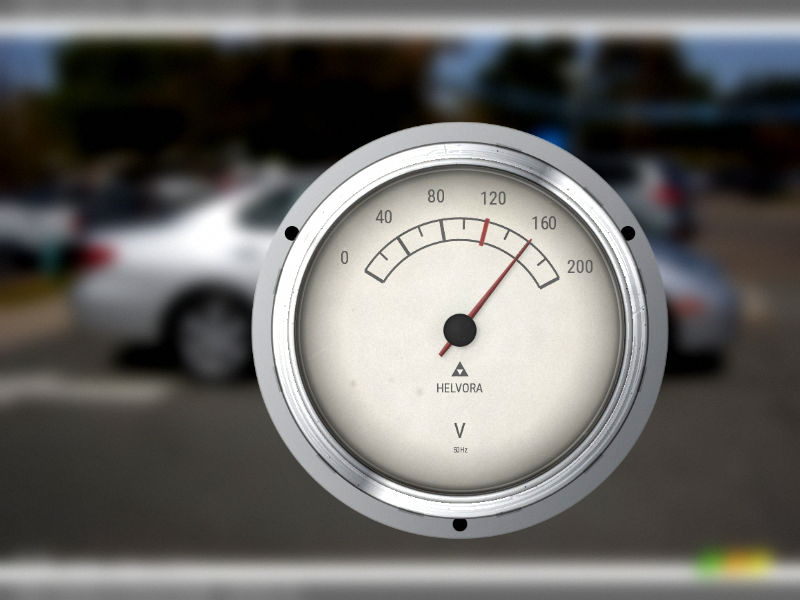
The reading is 160 V
